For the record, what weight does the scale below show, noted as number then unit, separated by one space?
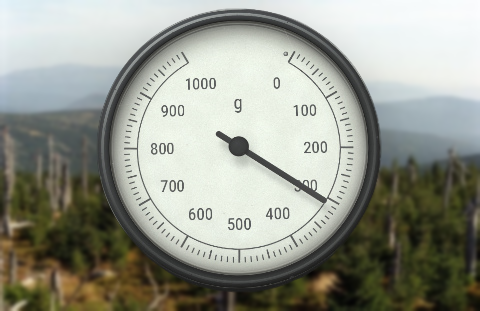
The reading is 310 g
